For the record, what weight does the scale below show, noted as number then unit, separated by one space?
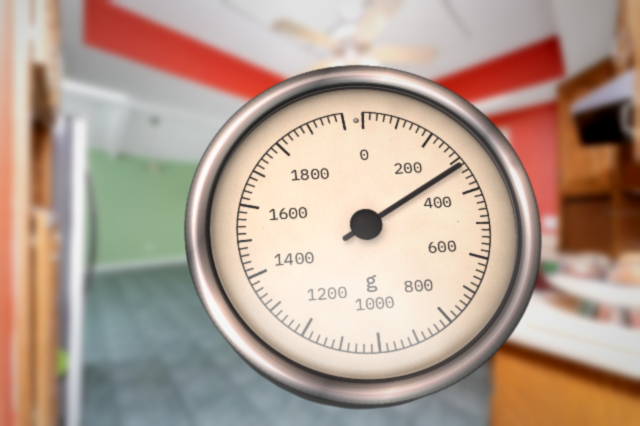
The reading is 320 g
